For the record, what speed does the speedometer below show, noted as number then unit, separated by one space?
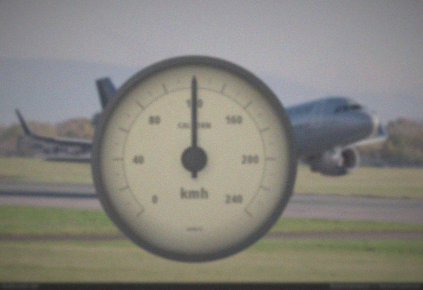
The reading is 120 km/h
